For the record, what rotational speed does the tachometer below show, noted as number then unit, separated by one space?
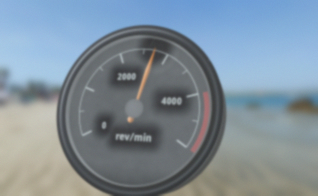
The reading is 2750 rpm
